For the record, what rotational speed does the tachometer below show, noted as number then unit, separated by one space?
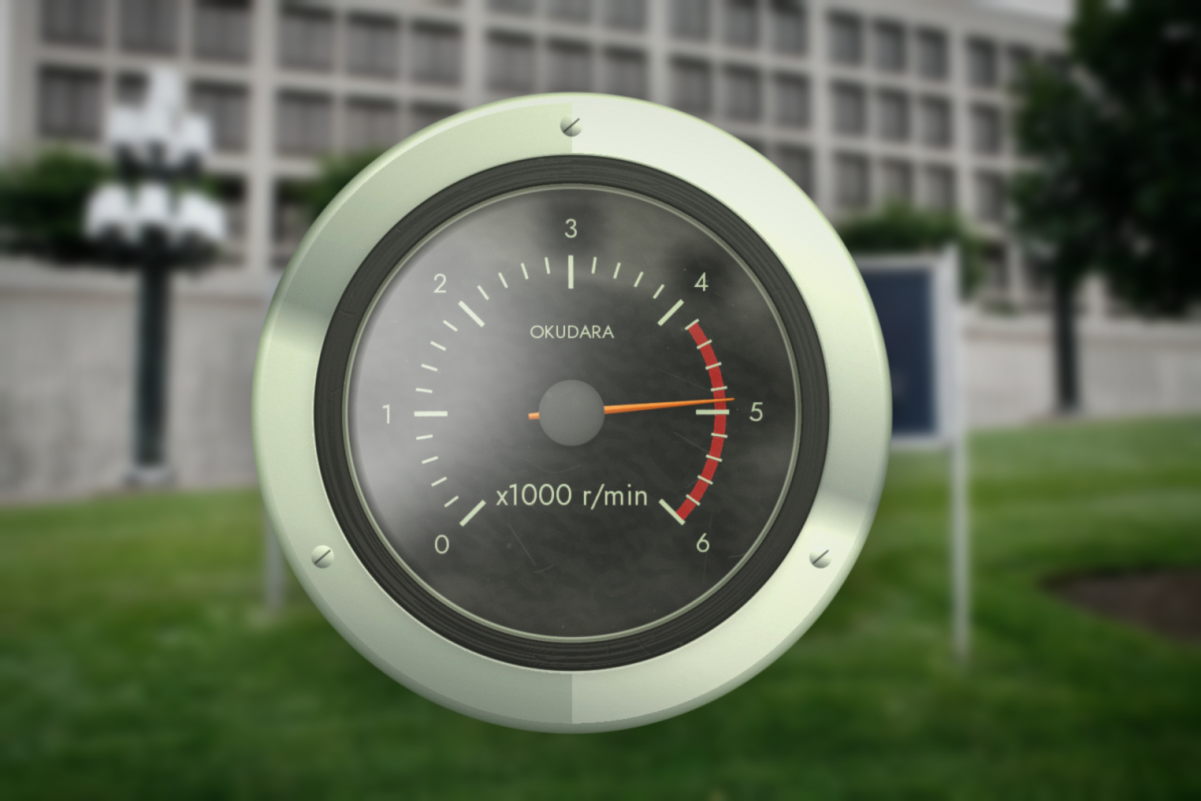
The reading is 4900 rpm
